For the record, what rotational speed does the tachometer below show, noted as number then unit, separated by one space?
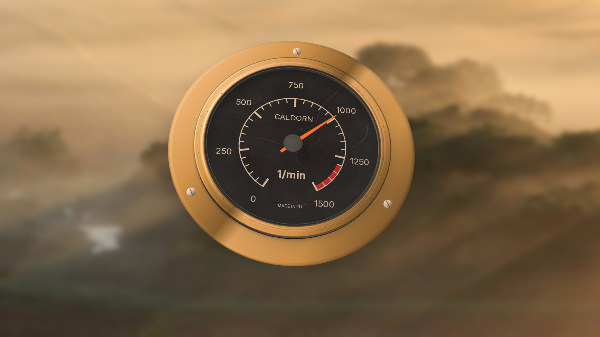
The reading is 1000 rpm
